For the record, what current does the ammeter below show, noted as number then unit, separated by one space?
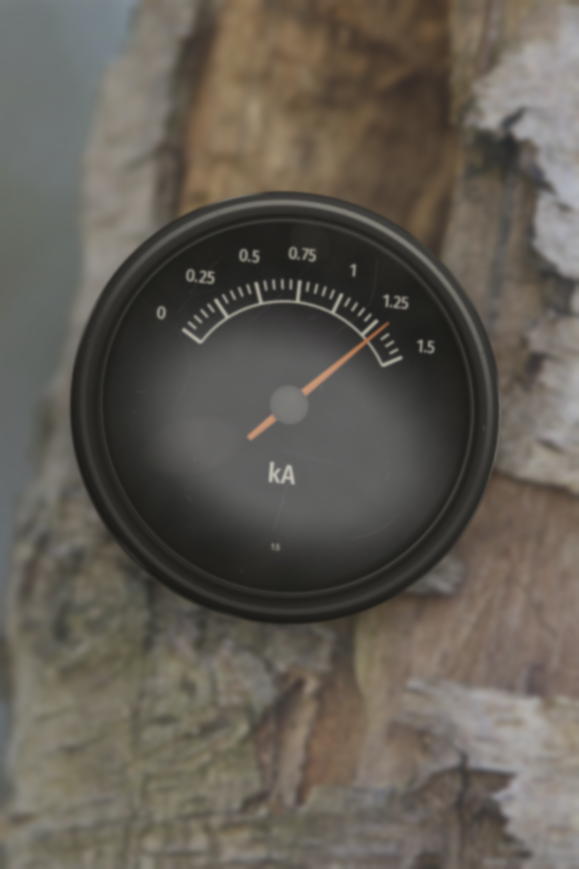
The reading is 1.3 kA
